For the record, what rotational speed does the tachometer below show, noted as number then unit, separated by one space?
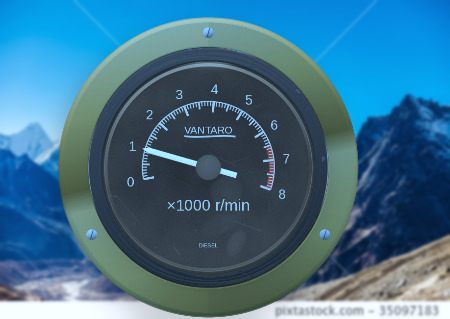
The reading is 1000 rpm
